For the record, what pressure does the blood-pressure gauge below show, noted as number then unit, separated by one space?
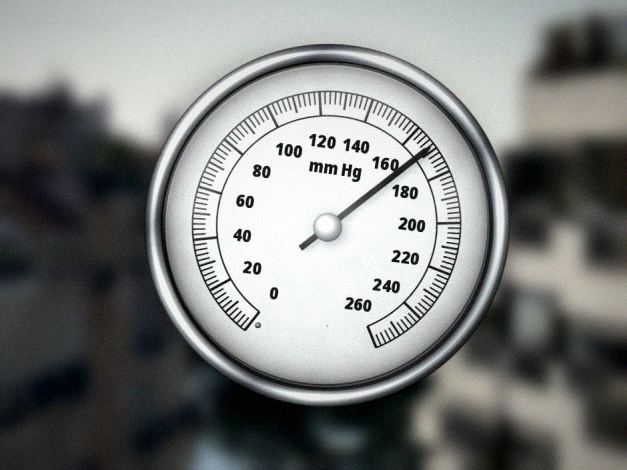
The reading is 168 mmHg
